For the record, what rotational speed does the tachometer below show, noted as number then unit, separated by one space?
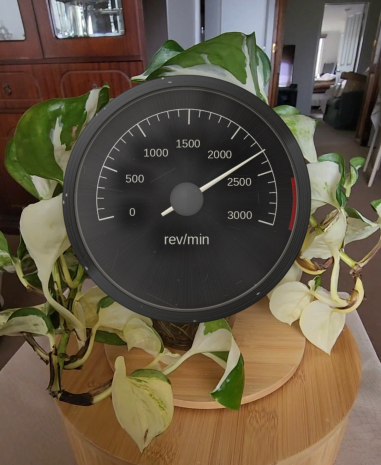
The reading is 2300 rpm
